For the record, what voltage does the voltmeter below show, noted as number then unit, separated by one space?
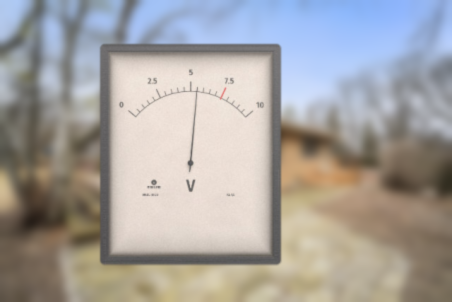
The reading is 5.5 V
